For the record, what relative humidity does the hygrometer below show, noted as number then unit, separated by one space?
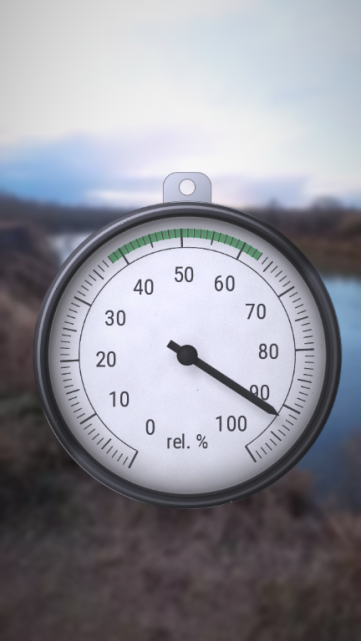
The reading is 92 %
